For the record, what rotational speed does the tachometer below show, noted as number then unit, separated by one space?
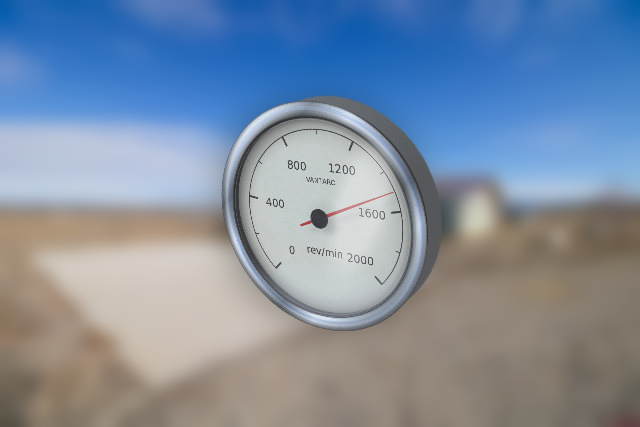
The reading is 1500 rpm
